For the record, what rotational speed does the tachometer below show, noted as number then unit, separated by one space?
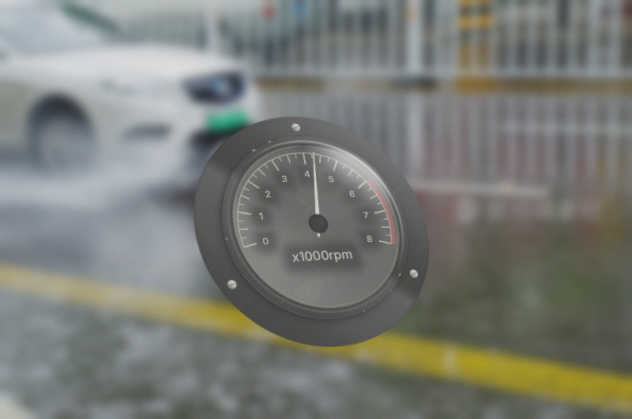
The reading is 4250 rpm
